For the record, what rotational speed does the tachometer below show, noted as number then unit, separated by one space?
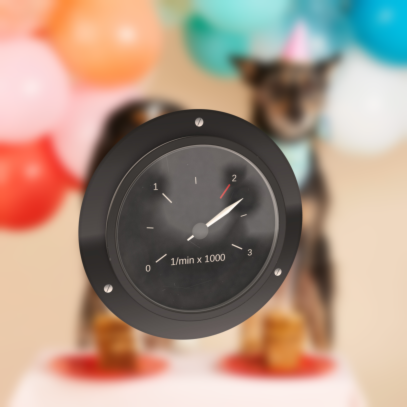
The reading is 2250 rpm
